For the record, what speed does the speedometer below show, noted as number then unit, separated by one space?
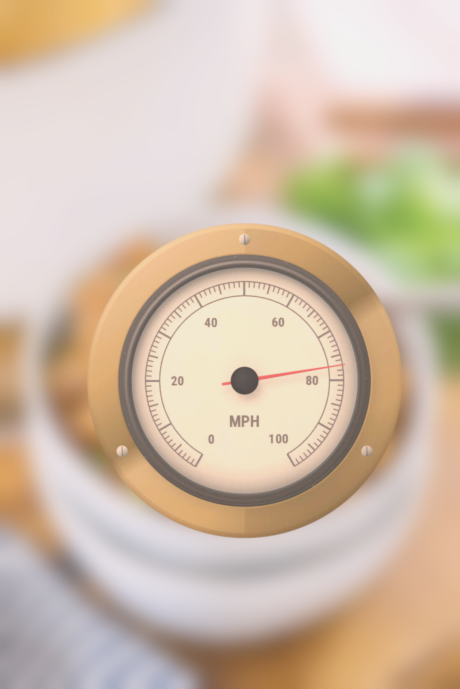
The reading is 77 mph
